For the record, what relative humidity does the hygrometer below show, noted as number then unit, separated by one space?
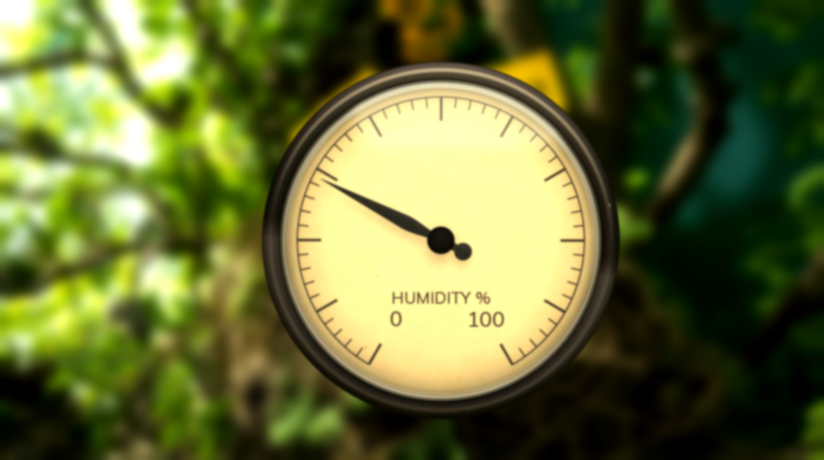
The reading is 29 %
